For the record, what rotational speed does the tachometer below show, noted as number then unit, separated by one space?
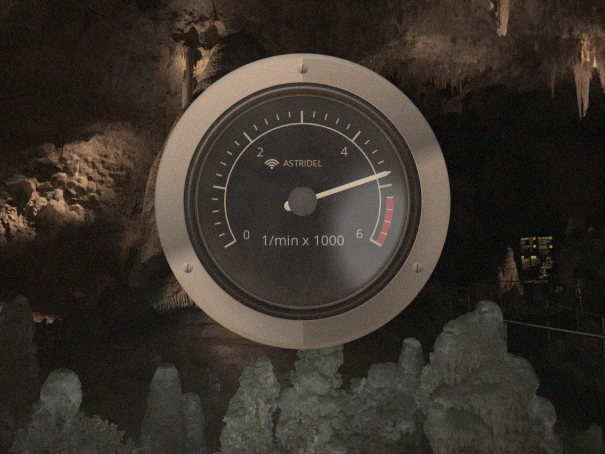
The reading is 4800 rpm
